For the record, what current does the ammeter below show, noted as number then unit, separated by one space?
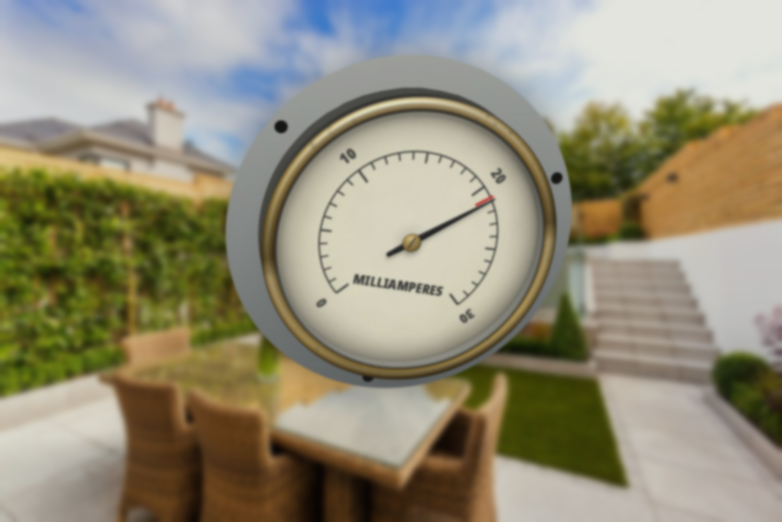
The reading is 21 mA
